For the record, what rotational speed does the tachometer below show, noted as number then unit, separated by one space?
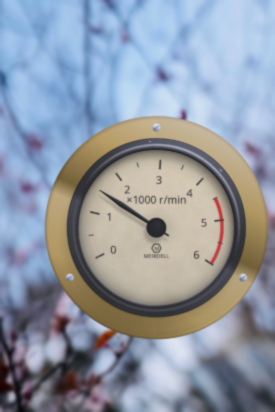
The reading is 1500 rpm
